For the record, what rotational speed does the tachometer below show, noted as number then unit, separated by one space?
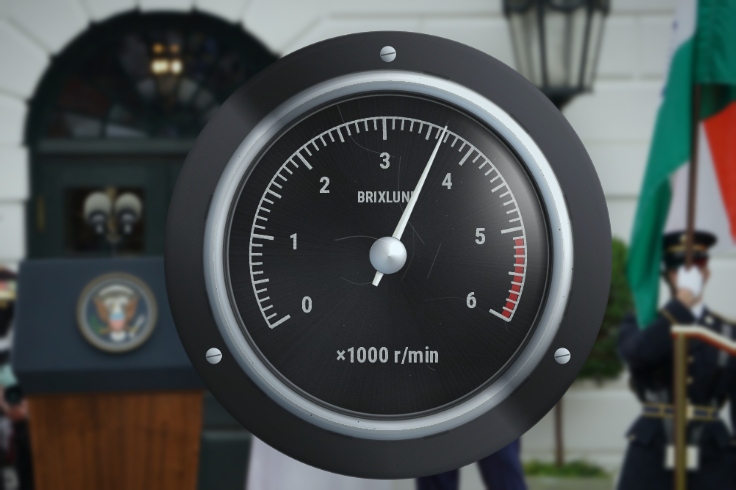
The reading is 3650 rpm
